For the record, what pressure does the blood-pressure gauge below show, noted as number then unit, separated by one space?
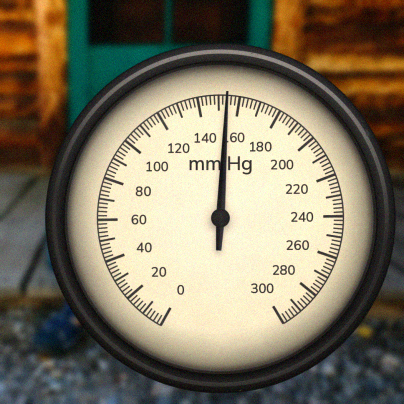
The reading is 154 mmHg
